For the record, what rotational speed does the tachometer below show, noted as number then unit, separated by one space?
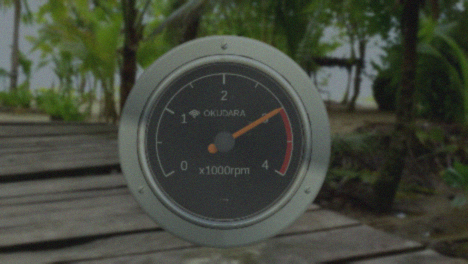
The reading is 3000 rpm
